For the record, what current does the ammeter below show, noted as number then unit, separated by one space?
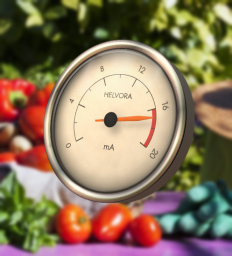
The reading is 17 mA
